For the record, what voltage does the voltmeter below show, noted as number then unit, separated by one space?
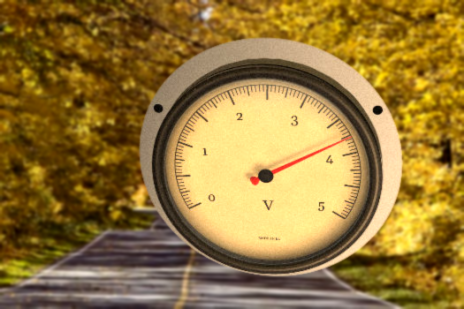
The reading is 3.75 V
